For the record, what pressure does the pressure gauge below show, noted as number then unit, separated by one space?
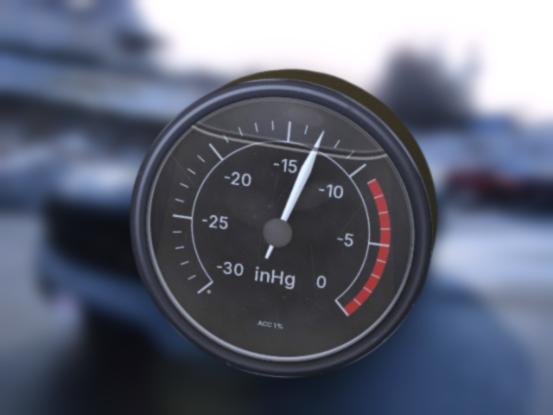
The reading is -13 inHg
